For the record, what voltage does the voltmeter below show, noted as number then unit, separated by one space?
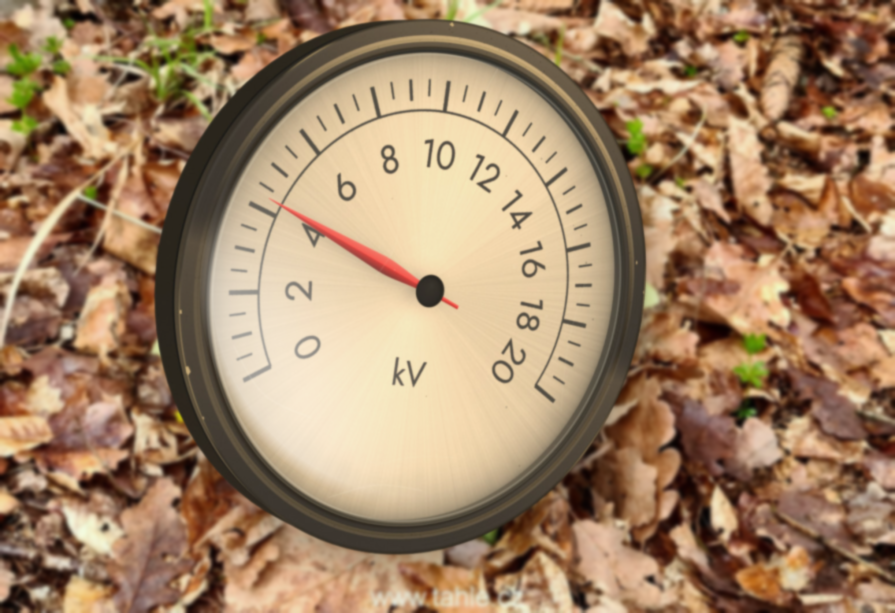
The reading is 4.25 kV
